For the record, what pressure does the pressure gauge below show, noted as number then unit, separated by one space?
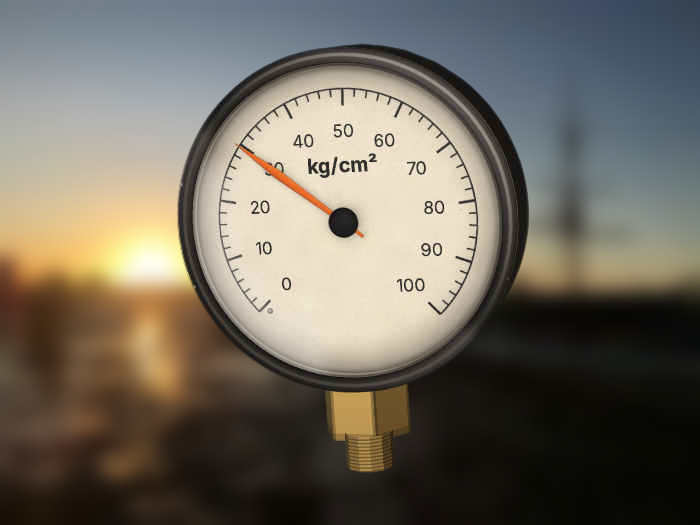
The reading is 30 kg/cm²
